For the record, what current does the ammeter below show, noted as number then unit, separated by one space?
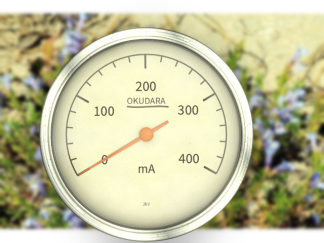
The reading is 0 mA
